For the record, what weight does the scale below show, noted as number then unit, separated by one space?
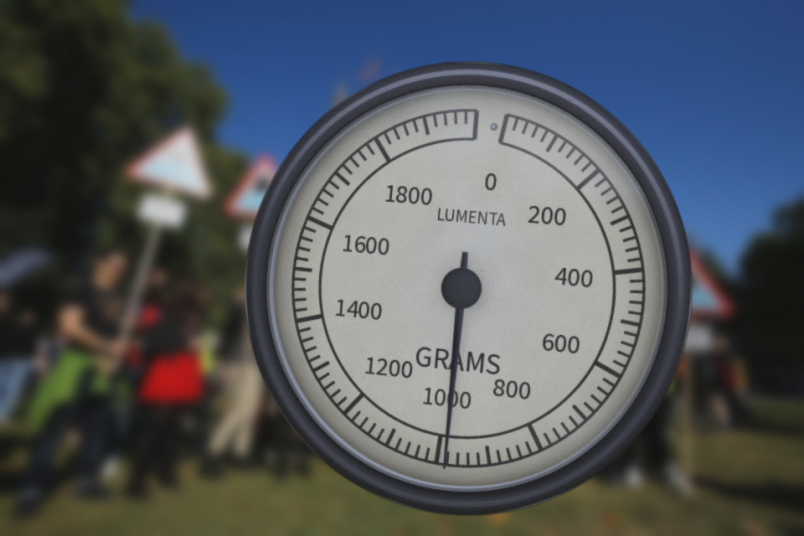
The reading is 980 g
